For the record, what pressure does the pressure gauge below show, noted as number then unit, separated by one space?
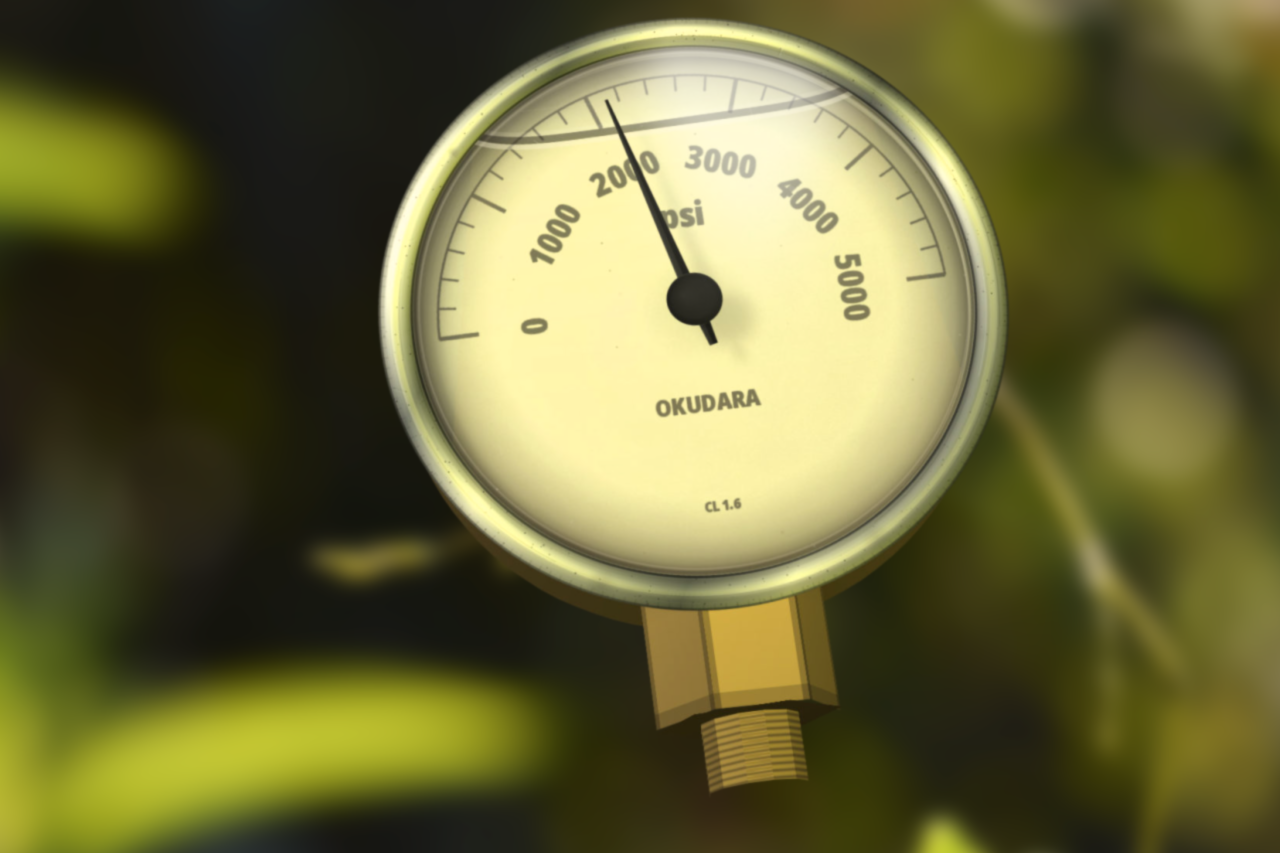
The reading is 2100 psi
